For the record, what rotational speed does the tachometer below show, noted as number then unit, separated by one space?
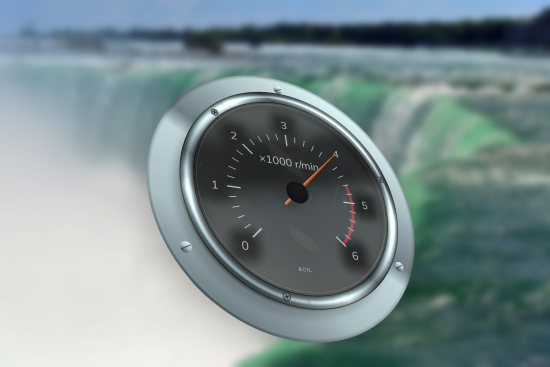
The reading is 4000 rpm
